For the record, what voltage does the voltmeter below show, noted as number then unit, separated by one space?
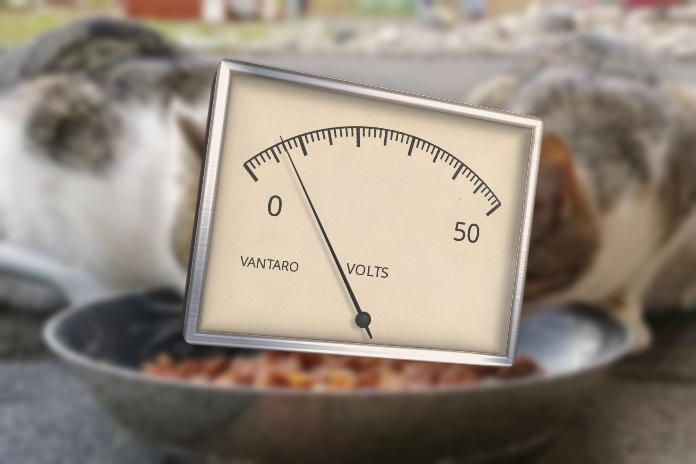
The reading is 7 V
